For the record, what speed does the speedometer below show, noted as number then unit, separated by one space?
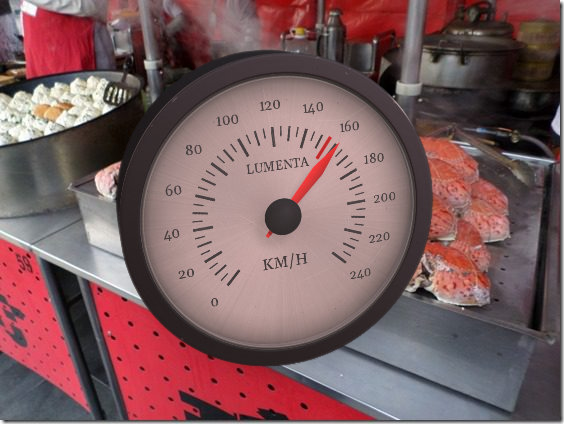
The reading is 160 km/h
